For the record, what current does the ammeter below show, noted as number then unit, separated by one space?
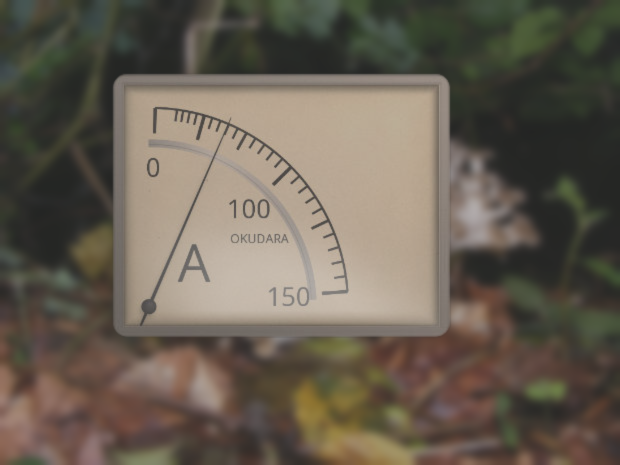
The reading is 65 A
